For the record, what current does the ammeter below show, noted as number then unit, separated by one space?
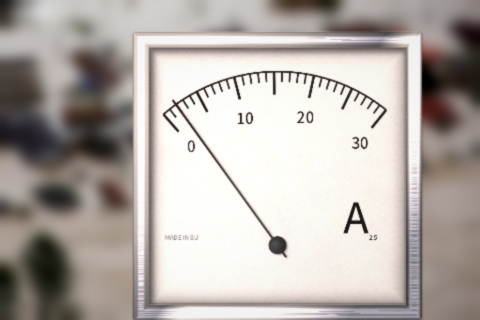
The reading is 2 A
